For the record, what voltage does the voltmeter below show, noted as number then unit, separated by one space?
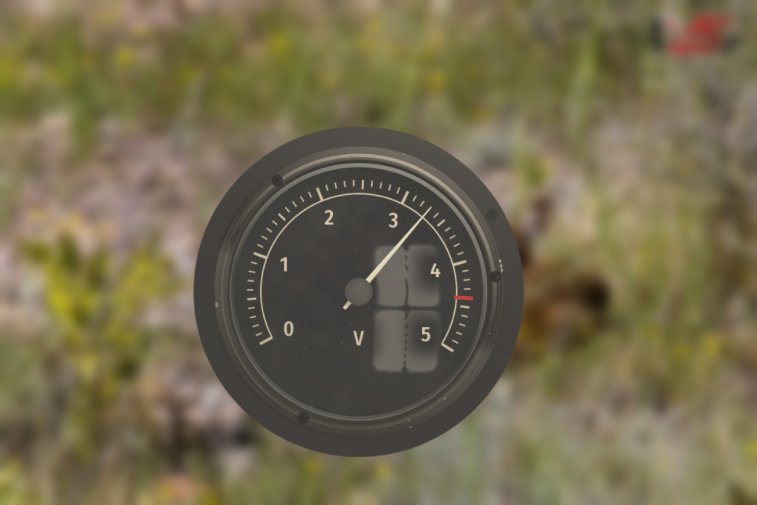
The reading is 3.3 V
